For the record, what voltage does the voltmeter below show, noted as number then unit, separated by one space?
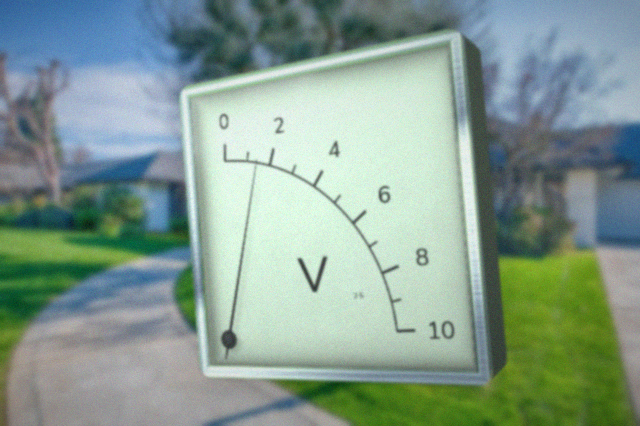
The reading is 1.5 V
